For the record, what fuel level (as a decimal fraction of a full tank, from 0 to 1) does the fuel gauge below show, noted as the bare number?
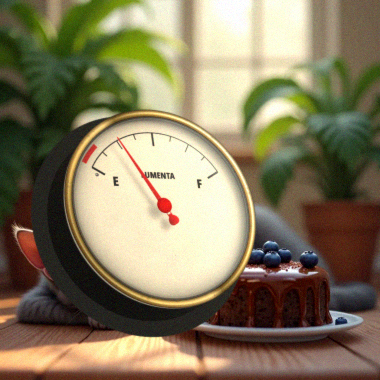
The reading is 0.25
